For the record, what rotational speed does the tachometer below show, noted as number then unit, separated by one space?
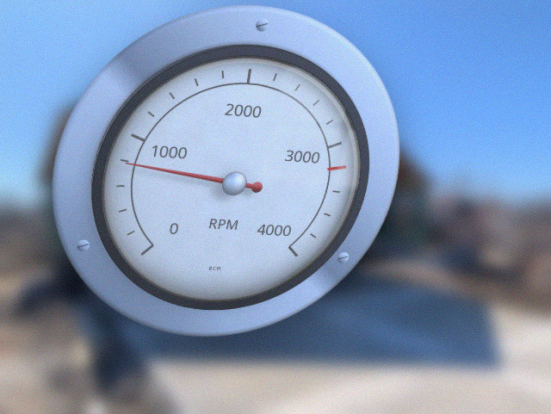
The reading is 800 rpm
